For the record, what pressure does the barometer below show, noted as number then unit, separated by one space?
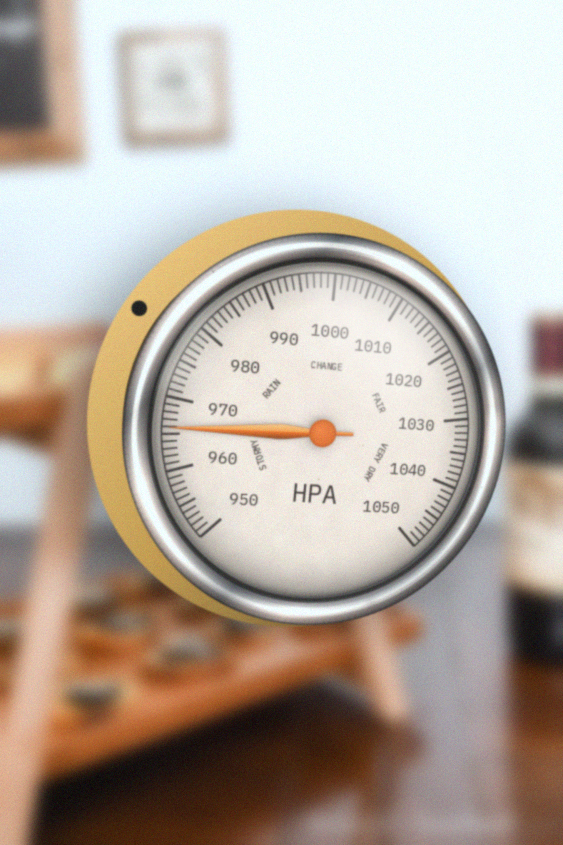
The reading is 966 hPa
